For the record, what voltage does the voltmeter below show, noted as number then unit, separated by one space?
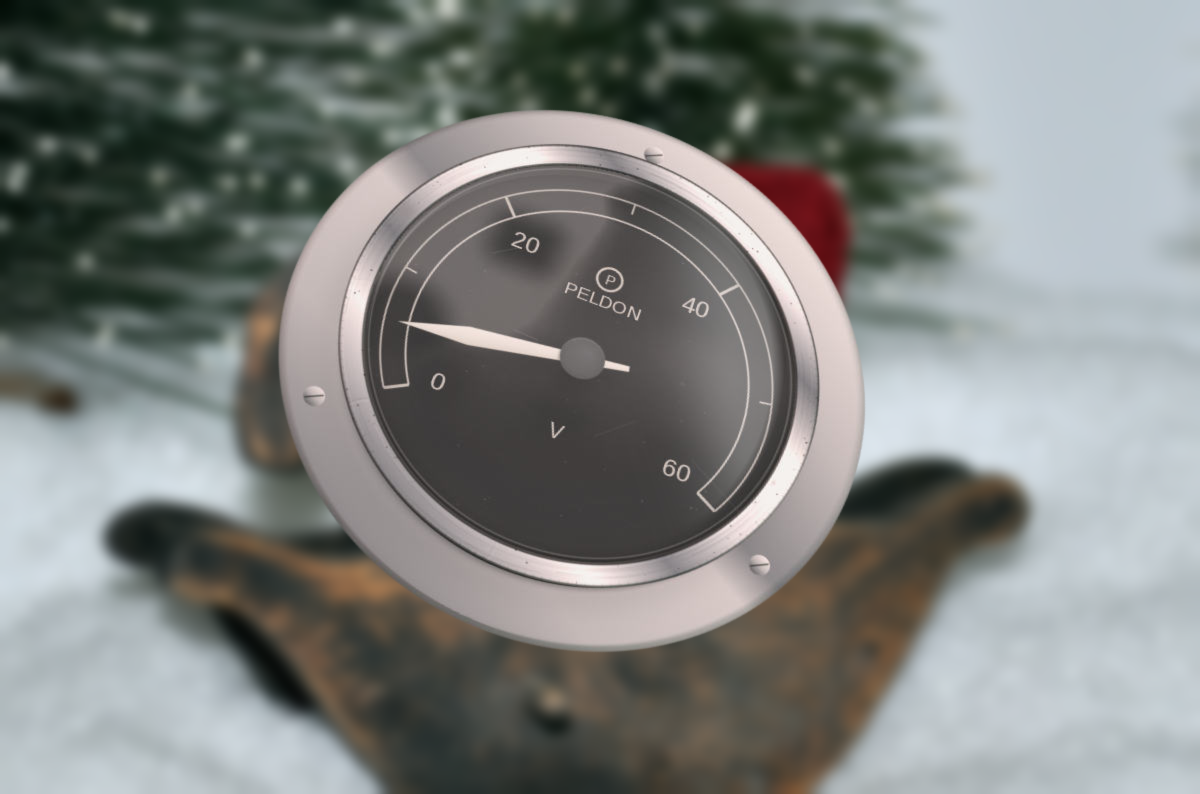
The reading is 5 V
